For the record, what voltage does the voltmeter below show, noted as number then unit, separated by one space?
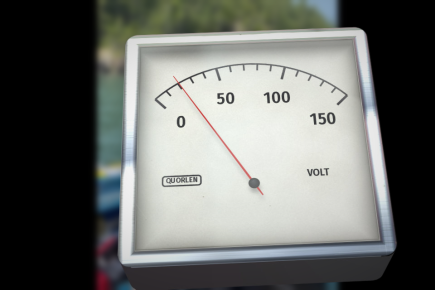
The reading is 20 V
